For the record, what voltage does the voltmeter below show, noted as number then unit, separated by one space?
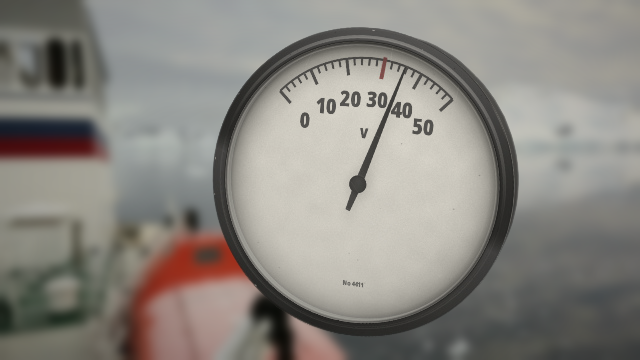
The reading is 36 V
